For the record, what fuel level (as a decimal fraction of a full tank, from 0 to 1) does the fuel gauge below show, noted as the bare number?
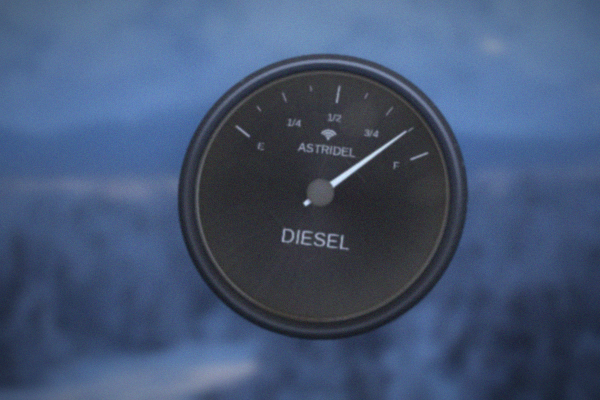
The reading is 0.875
